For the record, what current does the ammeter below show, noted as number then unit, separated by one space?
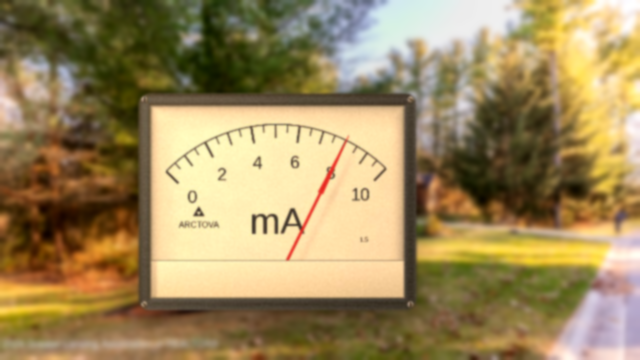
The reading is 8 mA
